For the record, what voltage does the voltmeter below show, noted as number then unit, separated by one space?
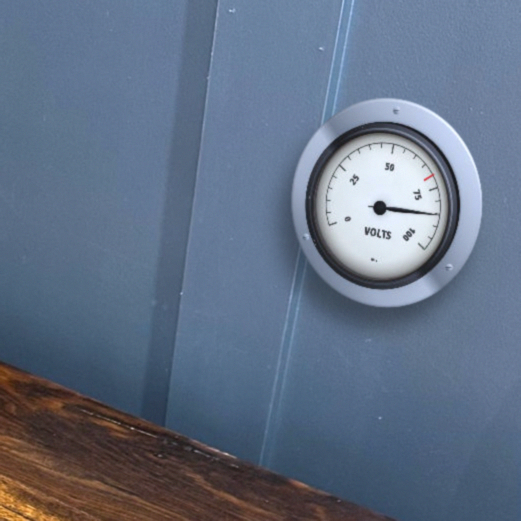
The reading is 85 V
